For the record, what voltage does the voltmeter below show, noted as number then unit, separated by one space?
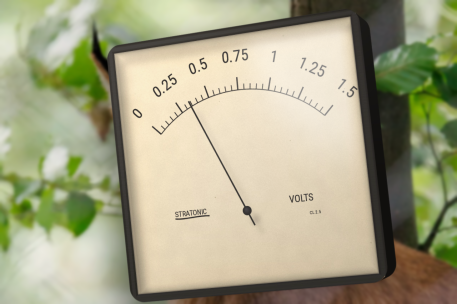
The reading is 0.35 V
